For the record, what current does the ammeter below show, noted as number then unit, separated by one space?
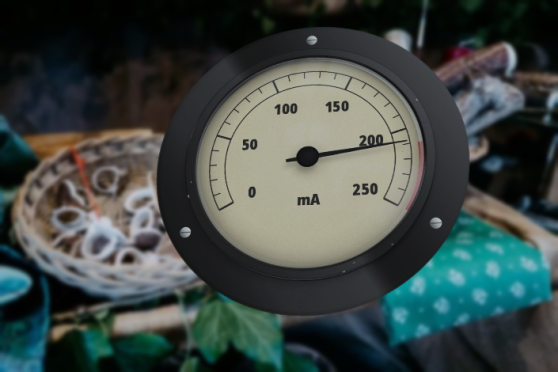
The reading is 210 mA
